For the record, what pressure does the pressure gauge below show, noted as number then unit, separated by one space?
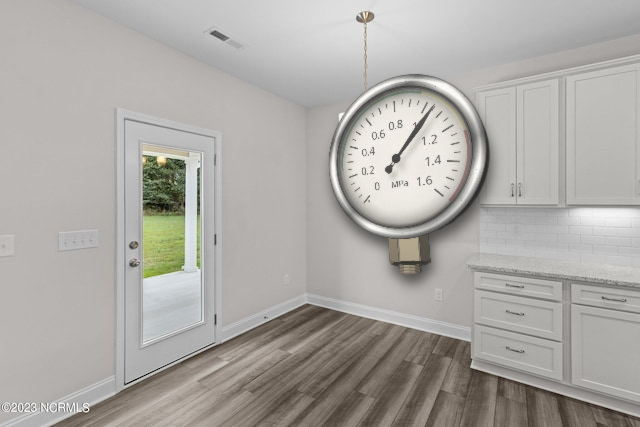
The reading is 1.05 MPa
